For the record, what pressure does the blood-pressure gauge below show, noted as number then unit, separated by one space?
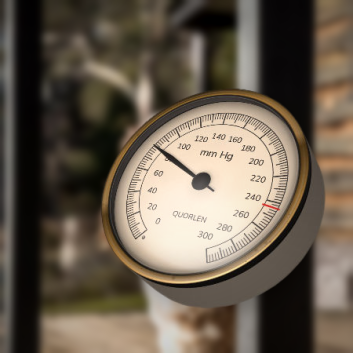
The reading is 80 mmHg
